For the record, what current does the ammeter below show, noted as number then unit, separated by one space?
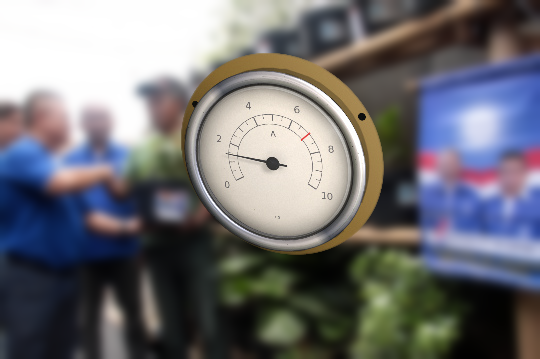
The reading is 1.5 A
